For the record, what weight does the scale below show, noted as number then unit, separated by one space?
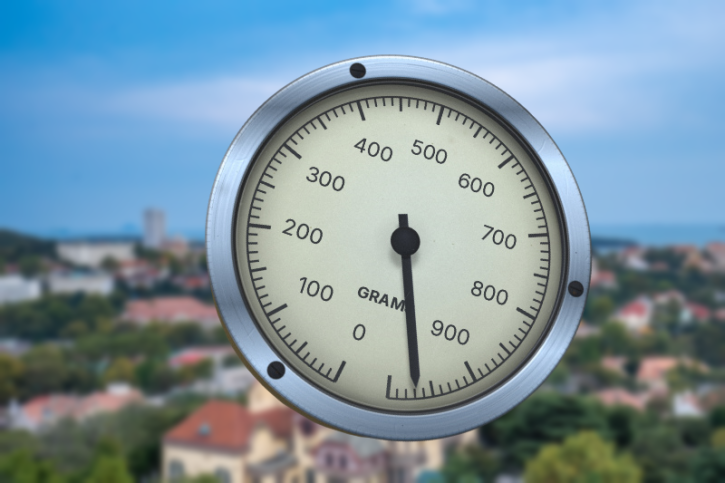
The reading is 970 g
